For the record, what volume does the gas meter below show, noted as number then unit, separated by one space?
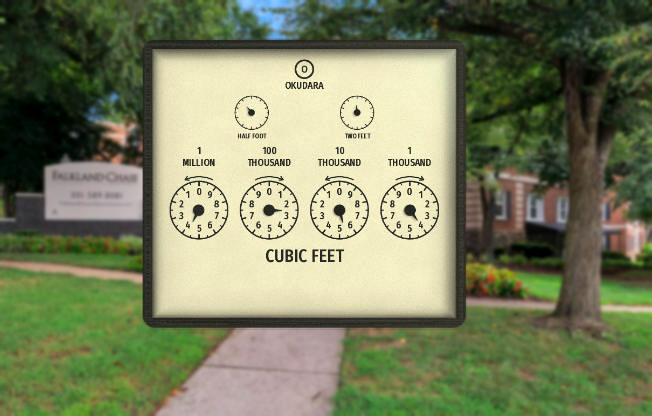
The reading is 425400 ft³
